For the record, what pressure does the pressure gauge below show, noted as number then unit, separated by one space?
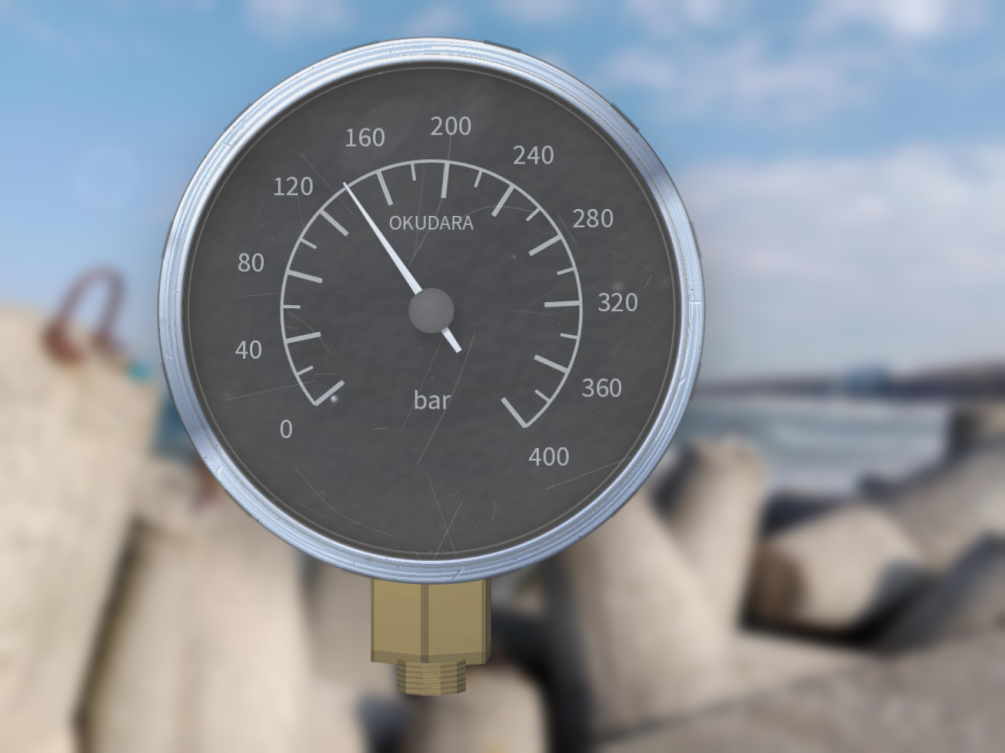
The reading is 140 bar
